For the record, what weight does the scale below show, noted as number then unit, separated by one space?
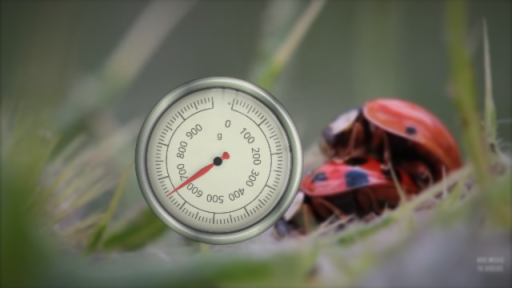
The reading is 650 g
